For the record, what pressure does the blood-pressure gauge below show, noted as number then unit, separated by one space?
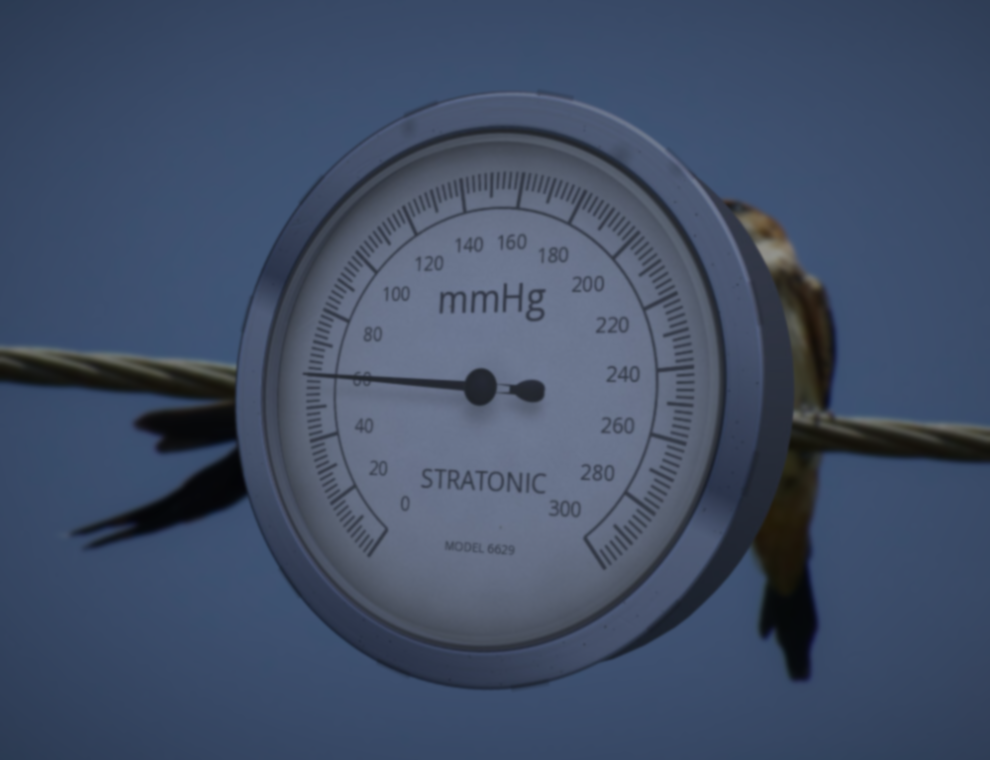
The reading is 60 mmHg
